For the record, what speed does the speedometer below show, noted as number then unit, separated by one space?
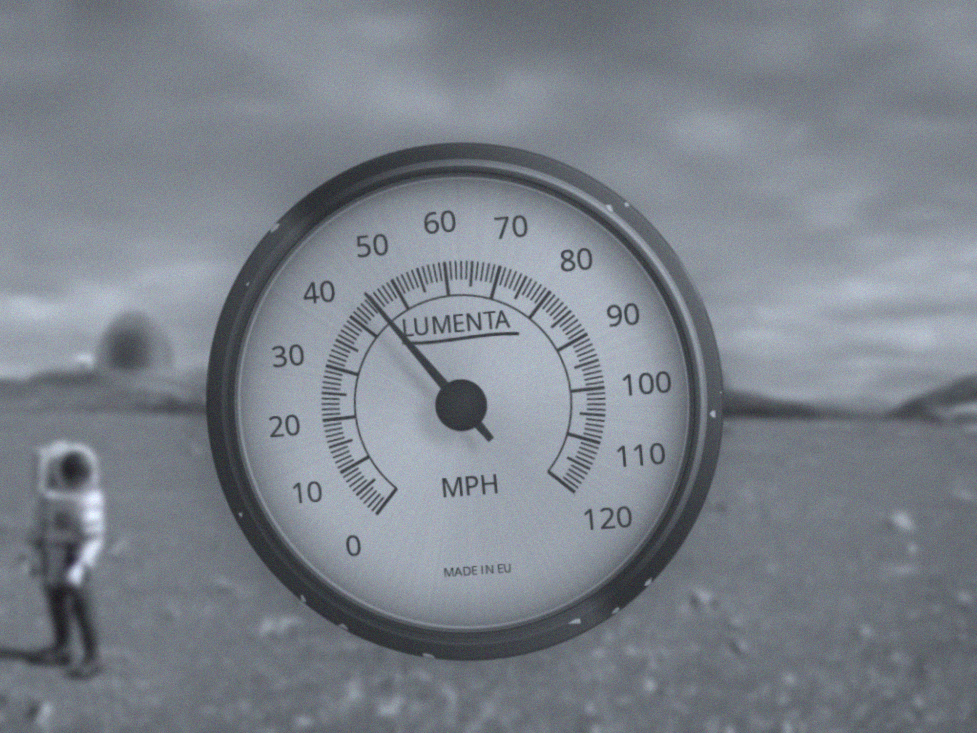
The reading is 45 mph
